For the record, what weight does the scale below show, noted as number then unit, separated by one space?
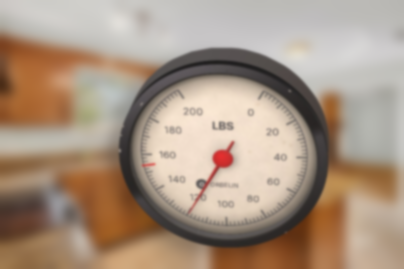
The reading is 120 lb
